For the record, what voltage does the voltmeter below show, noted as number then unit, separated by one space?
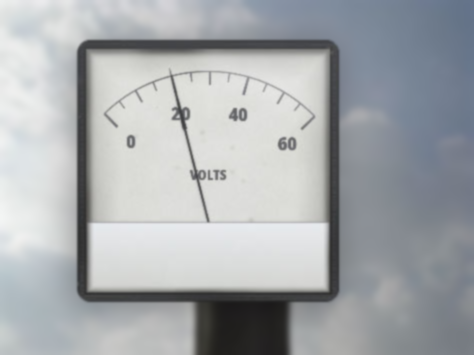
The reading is 20 V
